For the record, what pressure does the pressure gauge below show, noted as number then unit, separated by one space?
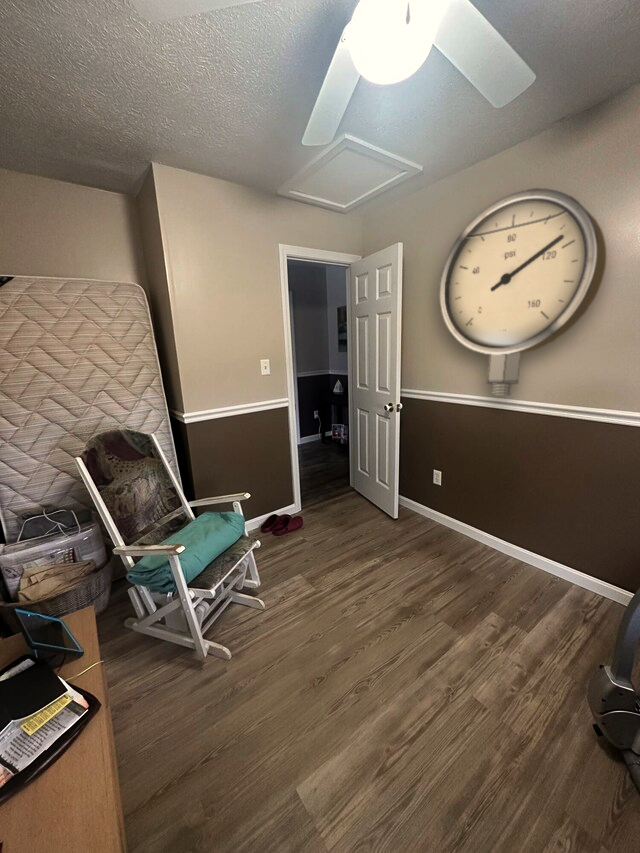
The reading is 115 psi
